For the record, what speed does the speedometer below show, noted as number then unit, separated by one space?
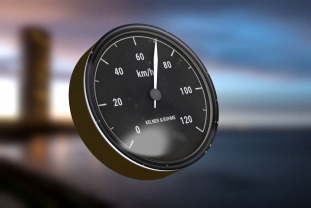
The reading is 70 km/h
